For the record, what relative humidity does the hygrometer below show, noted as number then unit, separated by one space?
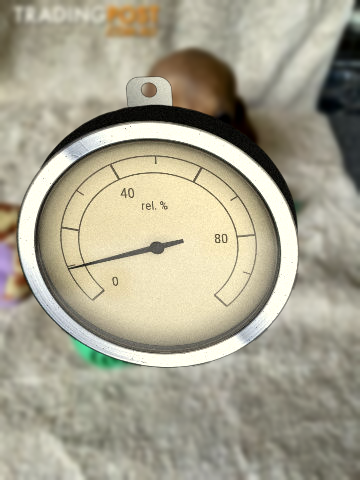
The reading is 10 %
